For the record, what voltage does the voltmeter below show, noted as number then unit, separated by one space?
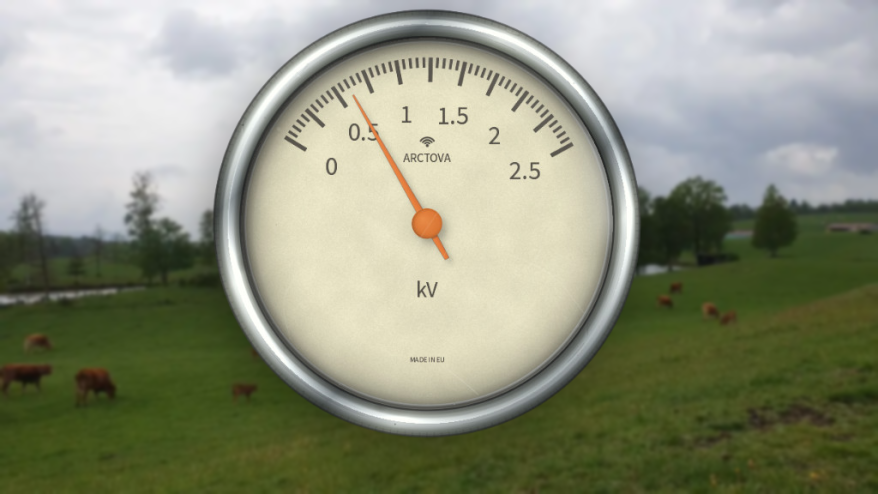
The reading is 0.6 kV
